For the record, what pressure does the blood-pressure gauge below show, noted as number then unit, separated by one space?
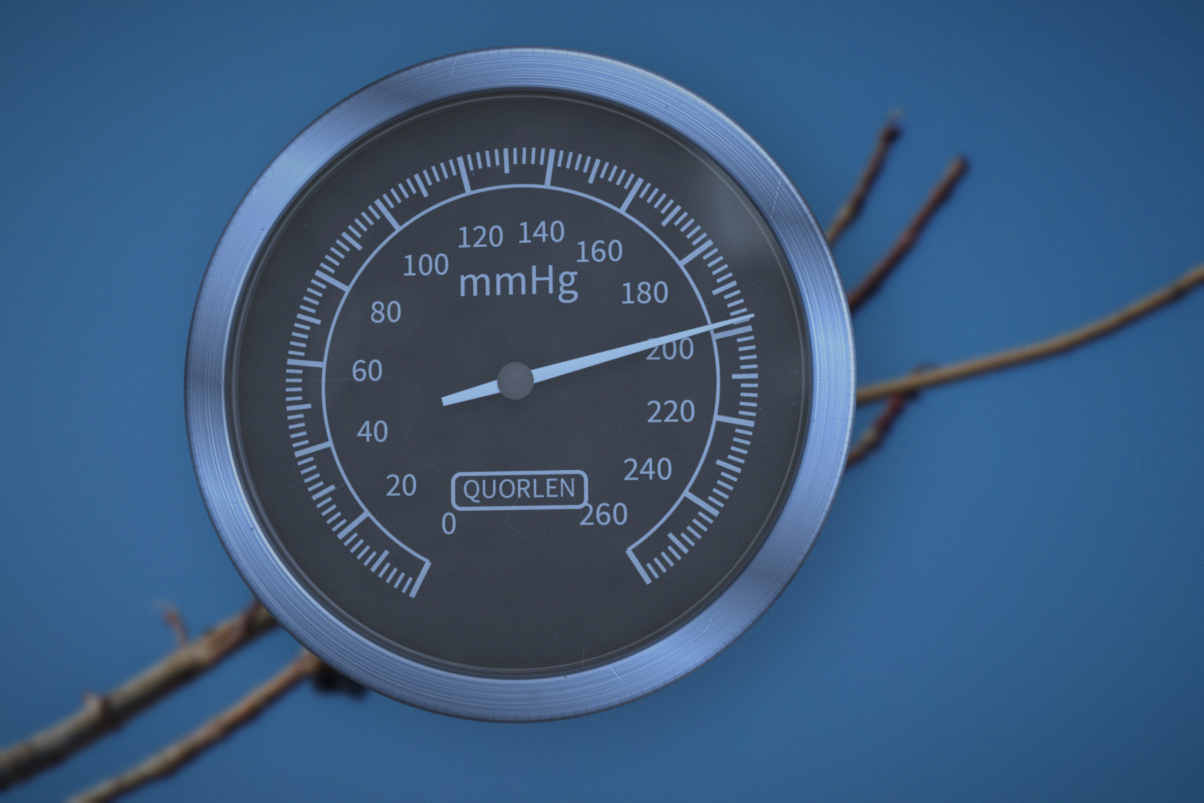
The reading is 198 mmHg
